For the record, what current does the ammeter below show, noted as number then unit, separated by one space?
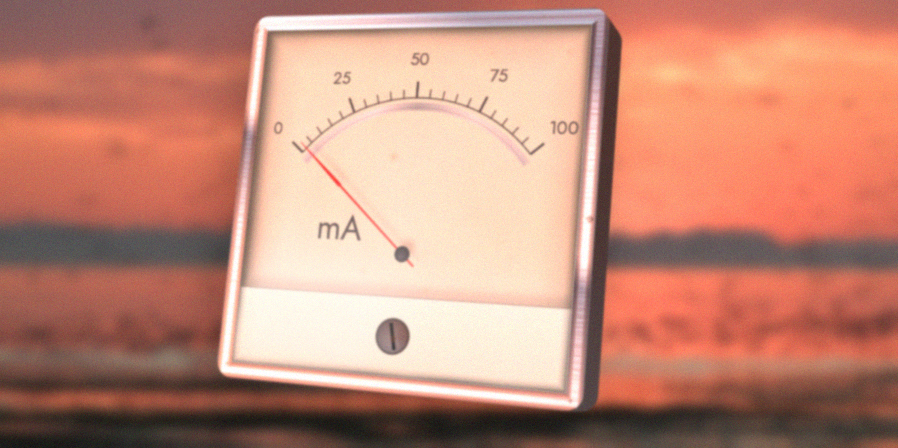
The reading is 2.5 mA
